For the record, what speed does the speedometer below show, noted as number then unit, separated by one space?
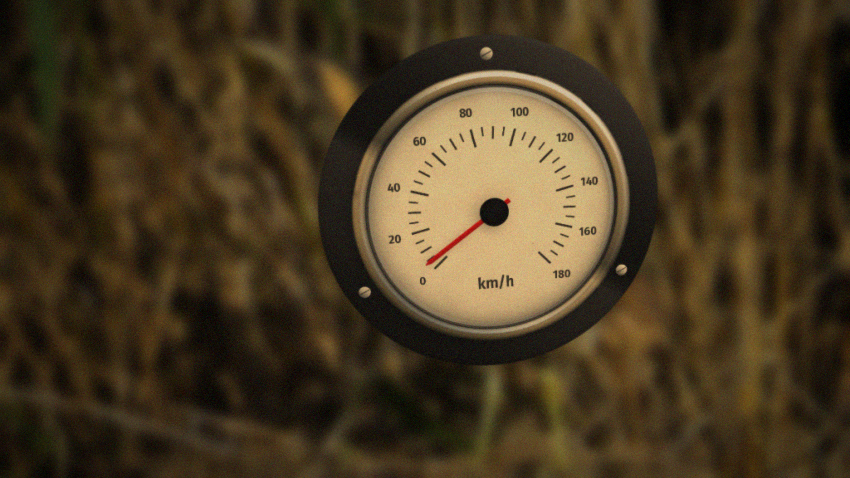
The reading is 5 km/h
